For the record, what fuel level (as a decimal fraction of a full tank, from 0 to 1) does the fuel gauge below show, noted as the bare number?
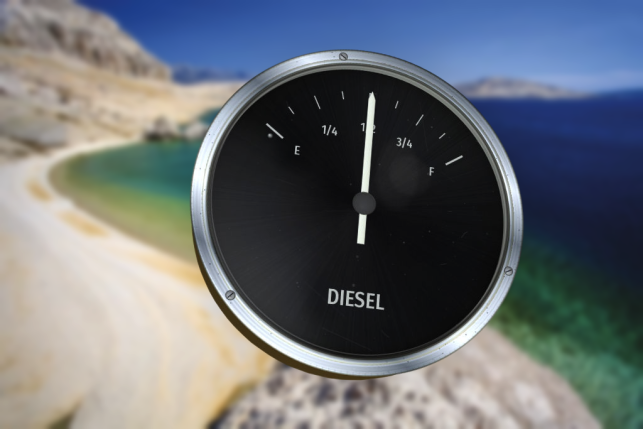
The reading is 0.5
